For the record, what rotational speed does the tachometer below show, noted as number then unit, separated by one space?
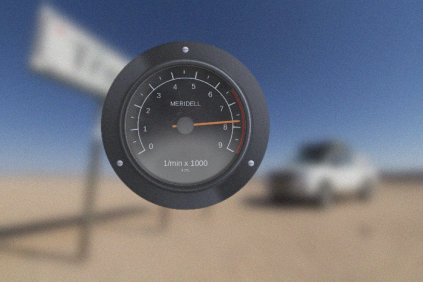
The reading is 7750 rpm
